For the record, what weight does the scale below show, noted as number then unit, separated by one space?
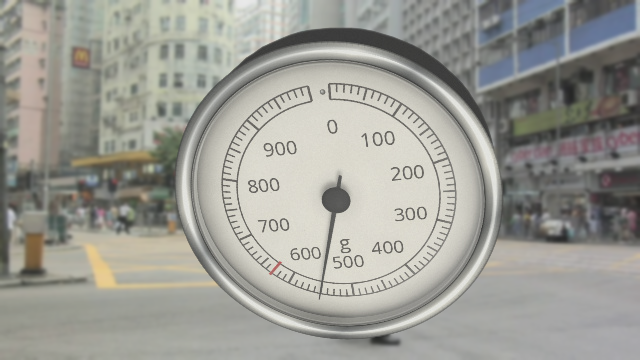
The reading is 550 g
